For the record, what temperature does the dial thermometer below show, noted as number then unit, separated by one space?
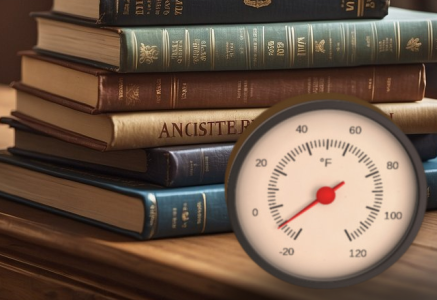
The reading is -10 °F
